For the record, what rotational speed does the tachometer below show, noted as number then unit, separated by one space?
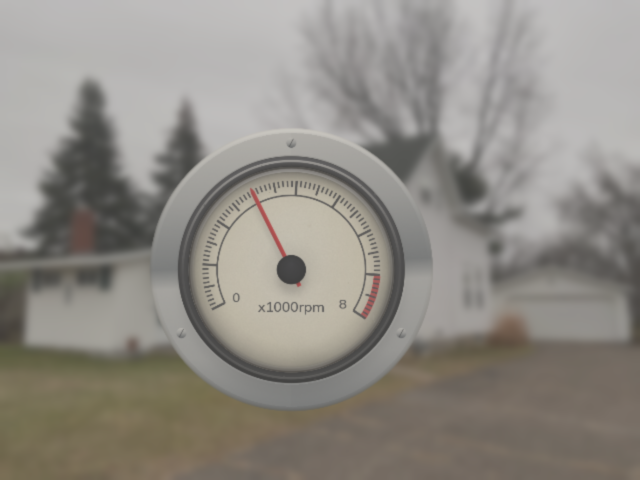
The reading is 3000 rpm
